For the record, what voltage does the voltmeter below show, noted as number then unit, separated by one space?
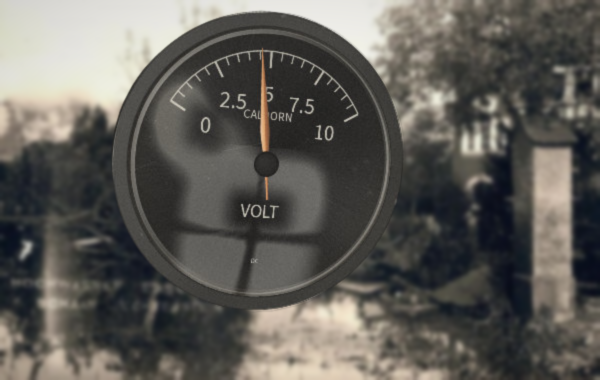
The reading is 4.5 V
